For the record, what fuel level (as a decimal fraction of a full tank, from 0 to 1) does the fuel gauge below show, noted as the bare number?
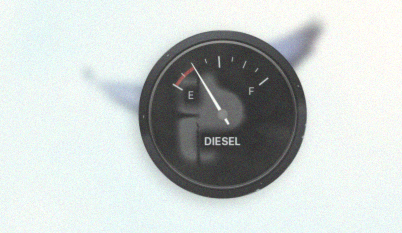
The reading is 0.25
